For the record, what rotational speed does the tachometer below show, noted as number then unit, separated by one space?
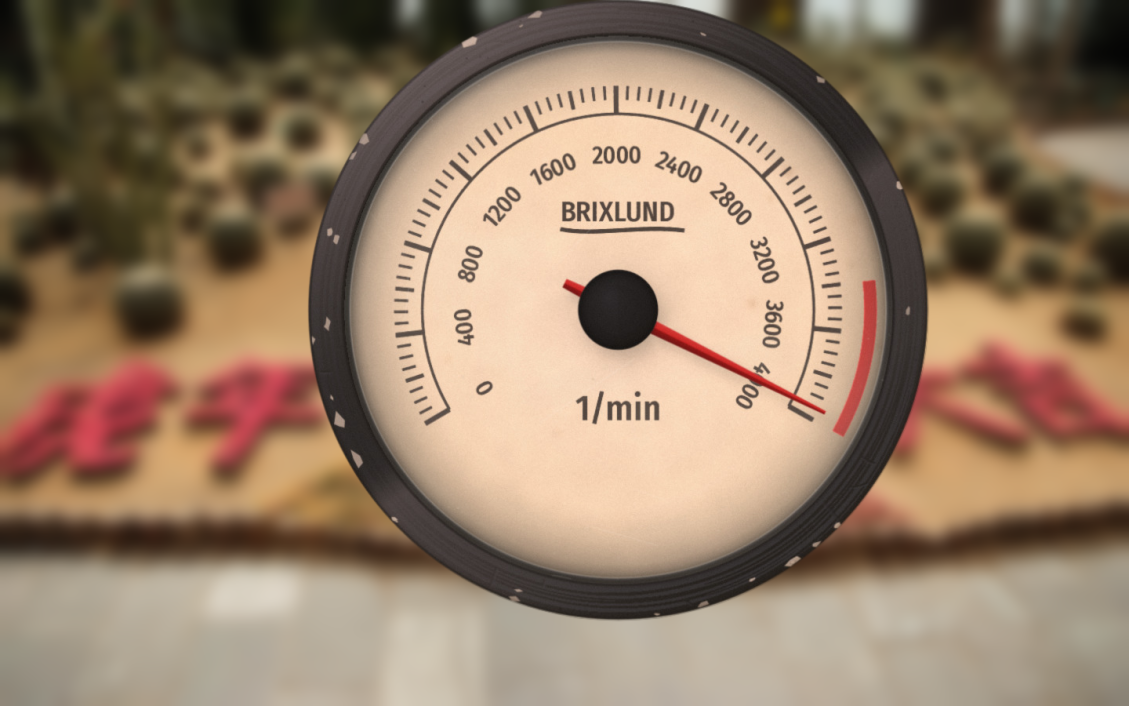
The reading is 3950 rpm
